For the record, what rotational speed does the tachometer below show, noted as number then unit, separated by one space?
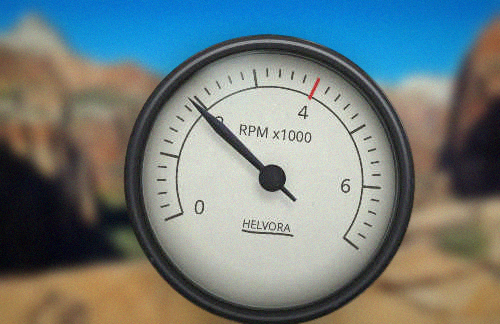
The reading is 1900 rpm
